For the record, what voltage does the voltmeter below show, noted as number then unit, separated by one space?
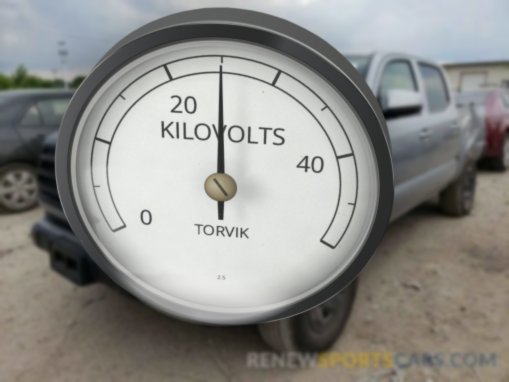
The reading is 25 kV
